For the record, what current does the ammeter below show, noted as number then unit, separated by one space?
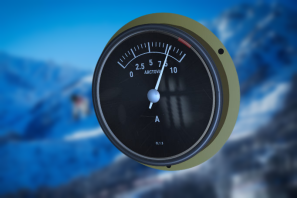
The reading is 8 A
